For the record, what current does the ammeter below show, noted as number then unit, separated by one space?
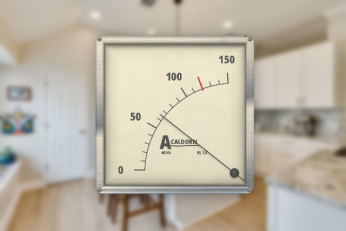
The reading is 65 A
